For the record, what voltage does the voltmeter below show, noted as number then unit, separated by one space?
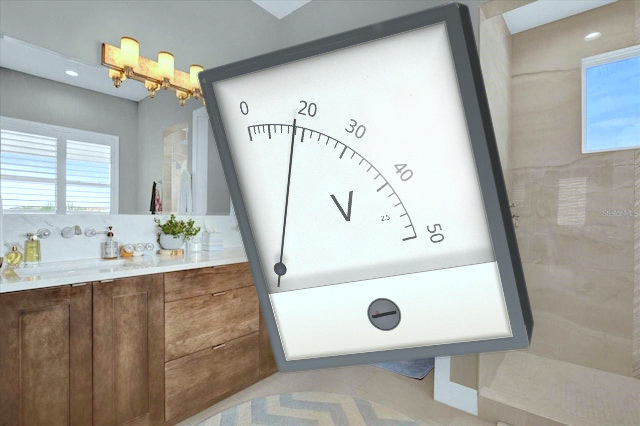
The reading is 18 V
